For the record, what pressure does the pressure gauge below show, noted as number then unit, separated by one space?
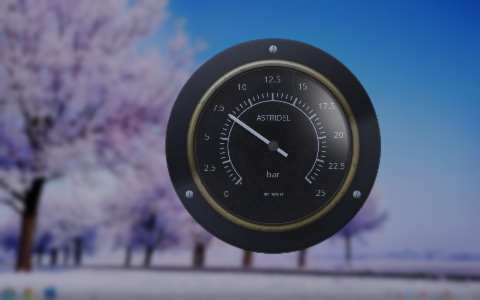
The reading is 7.5 bar
